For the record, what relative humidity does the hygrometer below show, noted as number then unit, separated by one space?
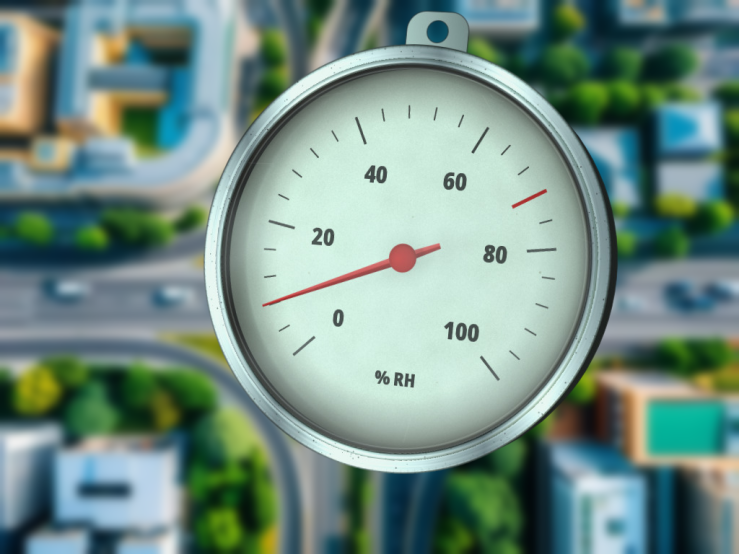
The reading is 8 %
